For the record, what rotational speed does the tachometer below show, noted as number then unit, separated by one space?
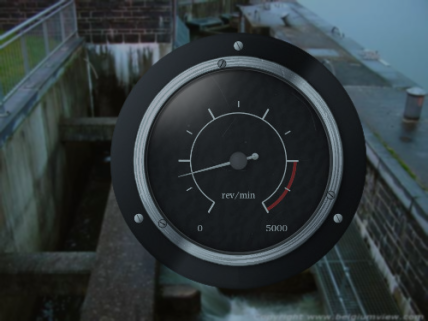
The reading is 750 rpm
